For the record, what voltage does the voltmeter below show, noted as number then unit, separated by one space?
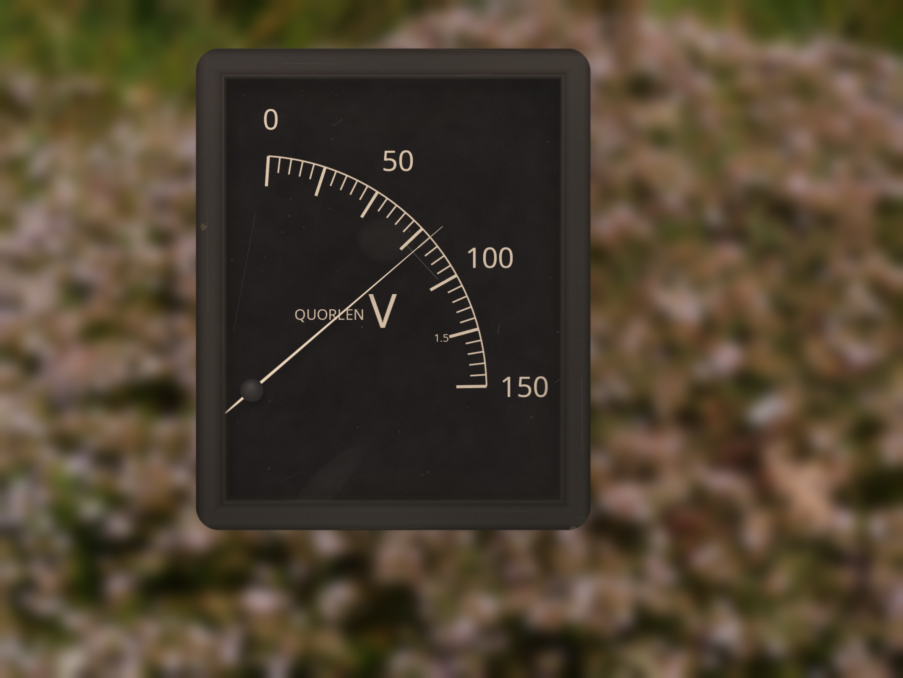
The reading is 80 V
